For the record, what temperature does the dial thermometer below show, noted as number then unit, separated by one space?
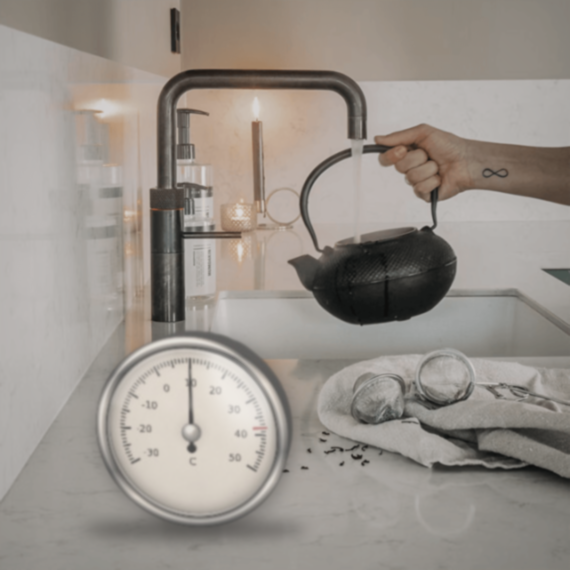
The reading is 10 °C
